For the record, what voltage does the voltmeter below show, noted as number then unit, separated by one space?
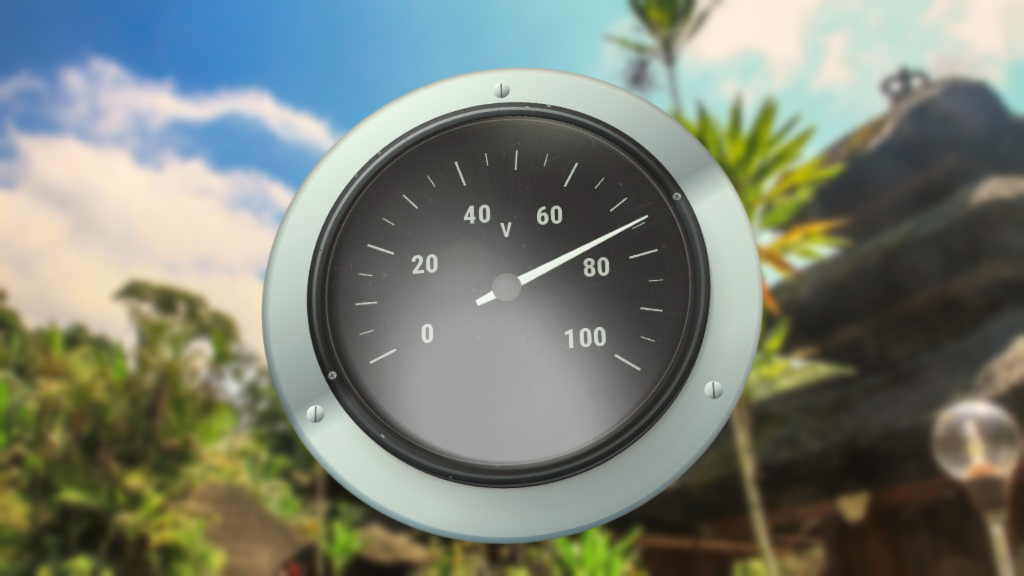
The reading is 75 V
